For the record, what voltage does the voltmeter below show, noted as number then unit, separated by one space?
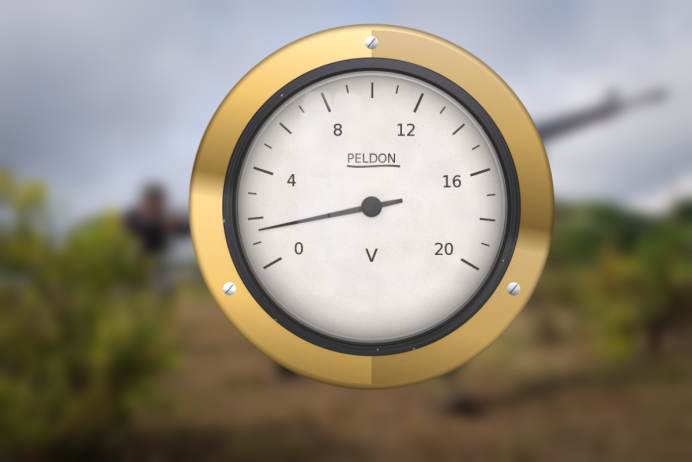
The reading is 1.5 V
